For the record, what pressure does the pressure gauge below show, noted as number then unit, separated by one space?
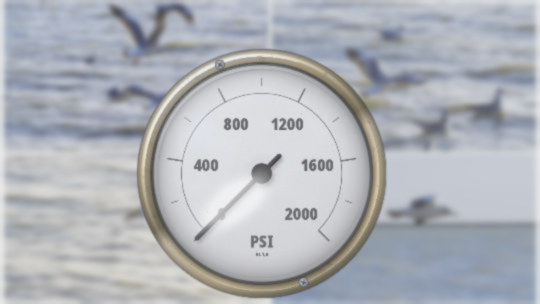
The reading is 0 psi
